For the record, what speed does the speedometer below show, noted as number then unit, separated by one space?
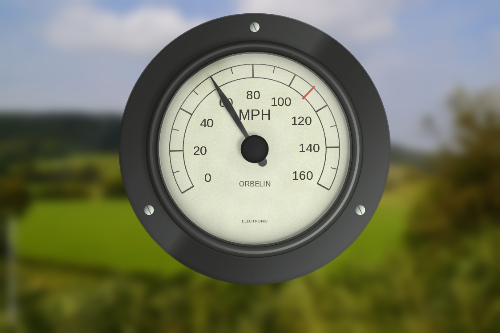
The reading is 60 mph
